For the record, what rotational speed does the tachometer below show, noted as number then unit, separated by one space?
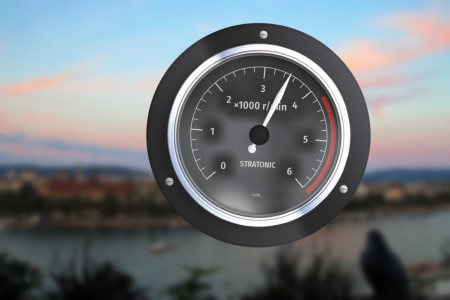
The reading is 3500 rpm
